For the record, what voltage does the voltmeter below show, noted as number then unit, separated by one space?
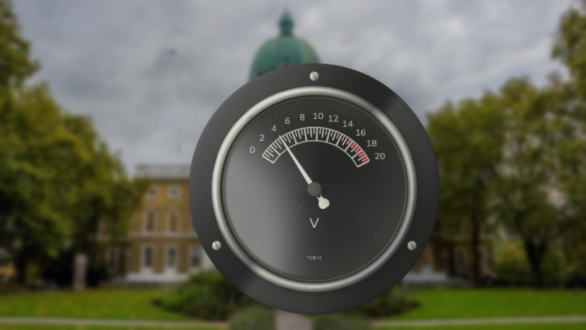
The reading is 4 V
